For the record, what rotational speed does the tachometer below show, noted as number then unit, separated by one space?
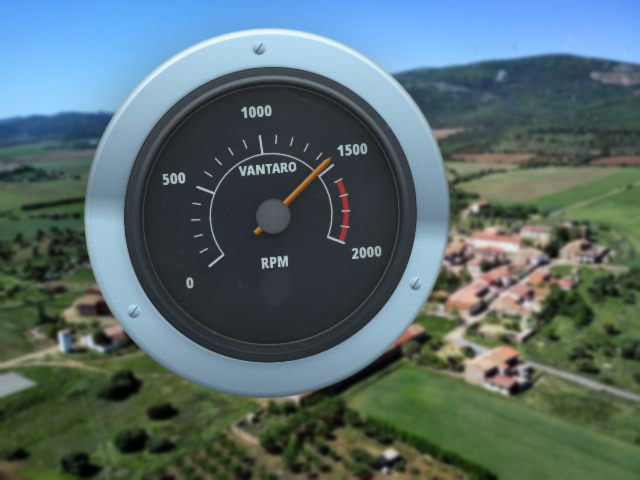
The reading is 1450 rpm
